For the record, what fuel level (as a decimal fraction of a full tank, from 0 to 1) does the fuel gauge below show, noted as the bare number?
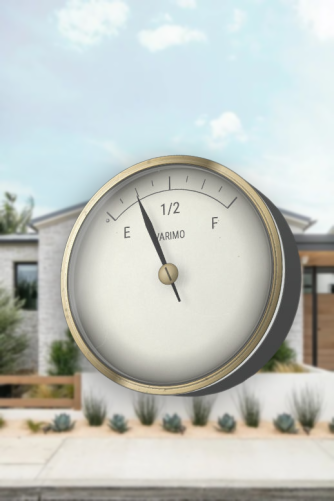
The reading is 0.25
